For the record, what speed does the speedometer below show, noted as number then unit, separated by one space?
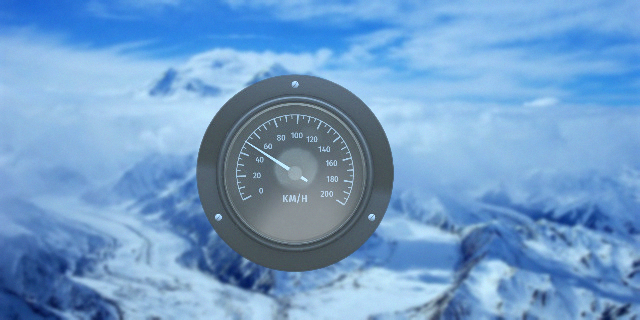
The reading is 50 km/h
